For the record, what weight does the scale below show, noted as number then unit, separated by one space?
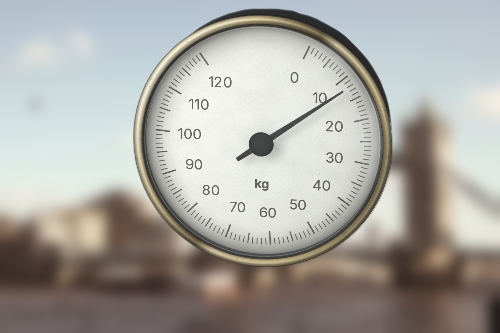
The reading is 12 kg
